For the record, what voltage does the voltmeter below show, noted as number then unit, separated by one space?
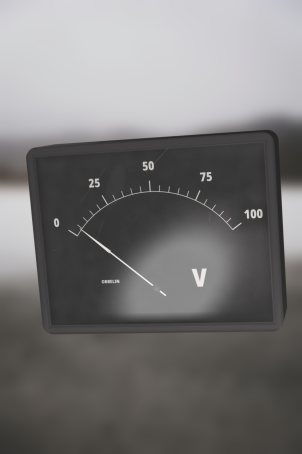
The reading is 5 V
